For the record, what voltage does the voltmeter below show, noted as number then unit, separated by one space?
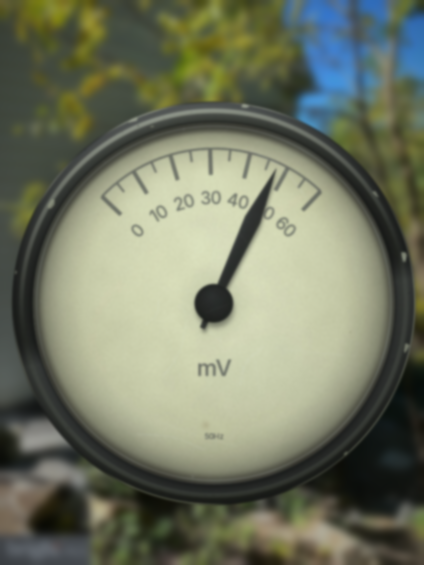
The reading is 47.5 mV
